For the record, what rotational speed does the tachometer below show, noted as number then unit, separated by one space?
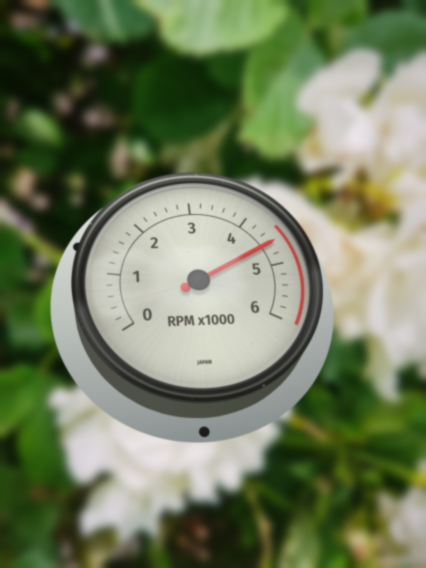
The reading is 4600 rpm
